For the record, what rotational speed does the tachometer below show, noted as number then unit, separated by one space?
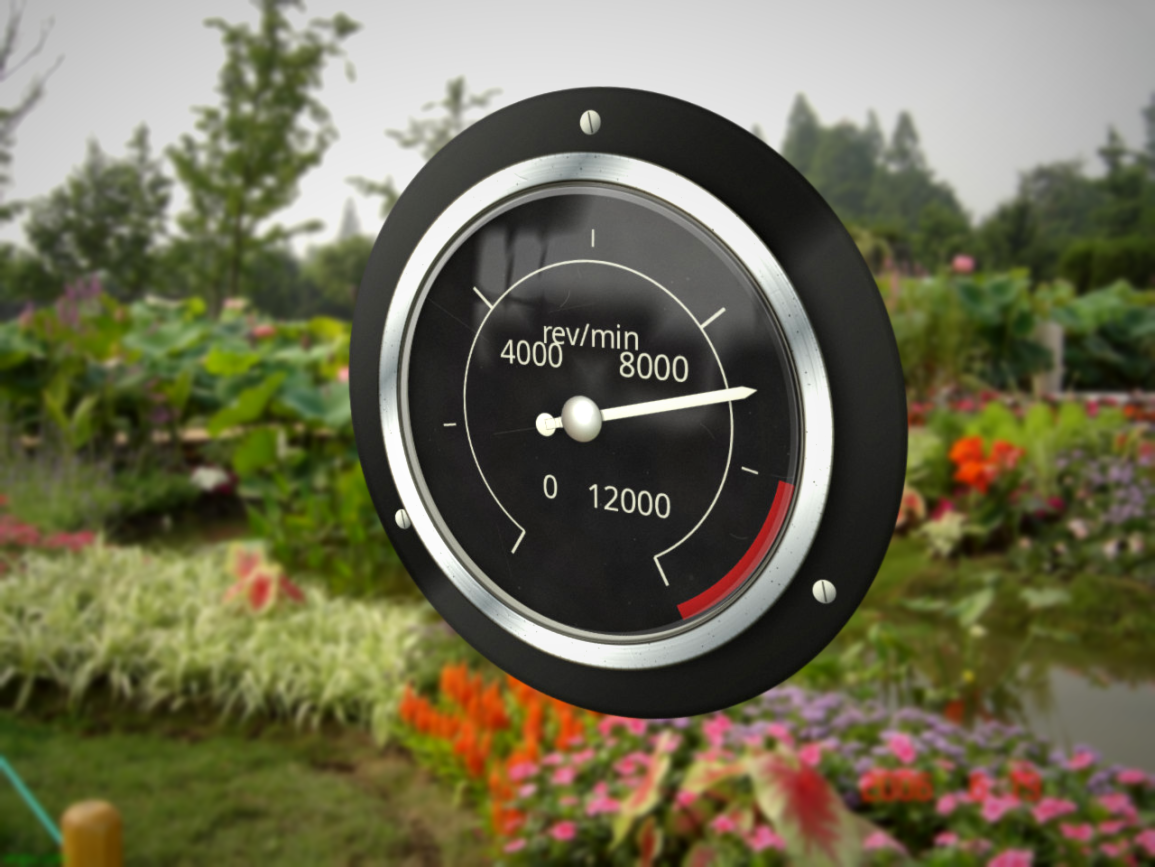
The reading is 9000 rpm
